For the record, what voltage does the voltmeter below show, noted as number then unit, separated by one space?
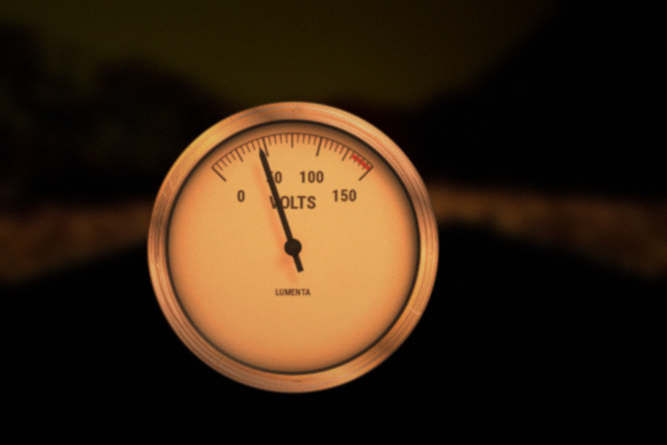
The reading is 45 V
